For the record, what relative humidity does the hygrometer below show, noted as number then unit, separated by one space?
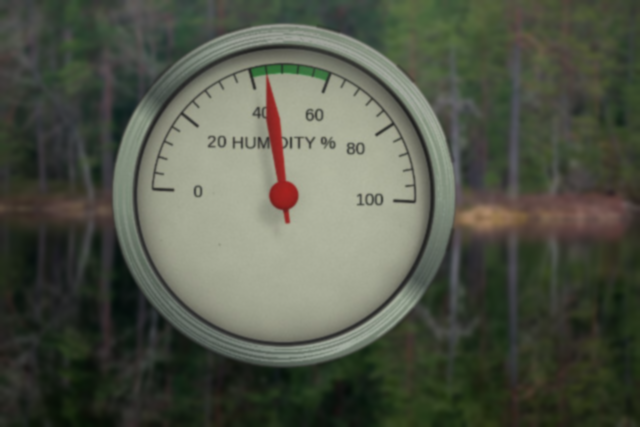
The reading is 44 %
